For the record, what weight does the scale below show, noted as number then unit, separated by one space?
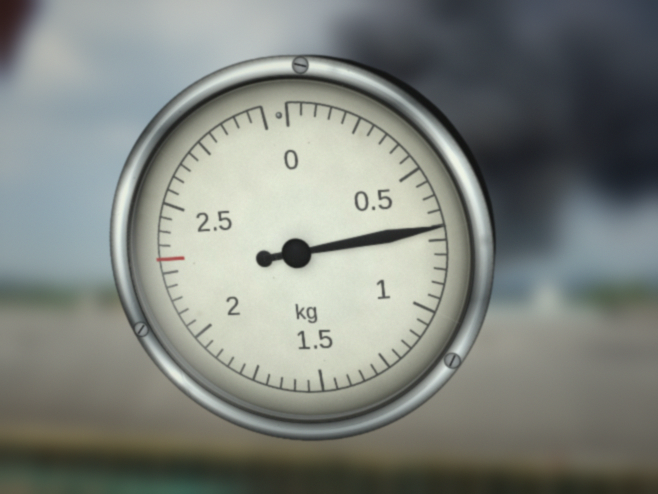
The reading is 0.7 kg
